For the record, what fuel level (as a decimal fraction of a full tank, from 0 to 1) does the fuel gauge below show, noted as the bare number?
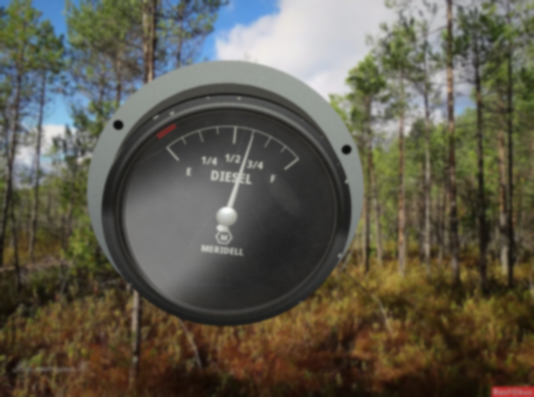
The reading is 0.625
